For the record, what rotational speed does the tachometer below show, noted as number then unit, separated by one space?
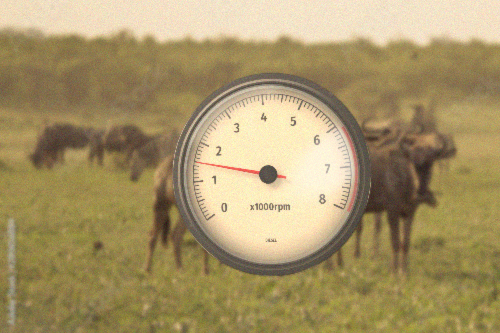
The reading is 1500 rpm
